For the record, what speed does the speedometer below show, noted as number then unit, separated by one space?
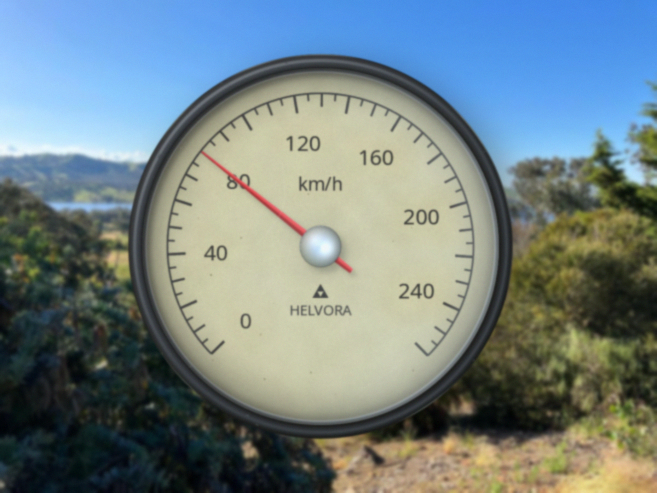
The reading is 80 km/h
